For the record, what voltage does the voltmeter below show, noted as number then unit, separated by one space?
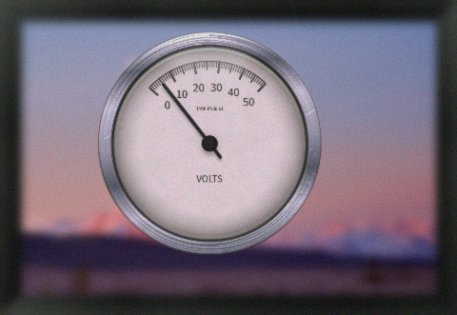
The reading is 5 V
